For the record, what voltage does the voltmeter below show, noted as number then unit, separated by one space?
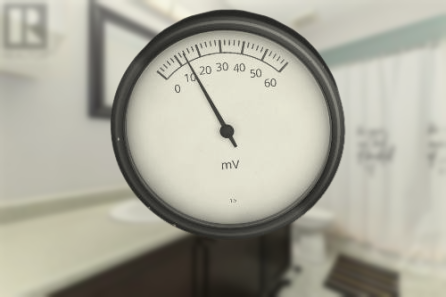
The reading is 14 mV
